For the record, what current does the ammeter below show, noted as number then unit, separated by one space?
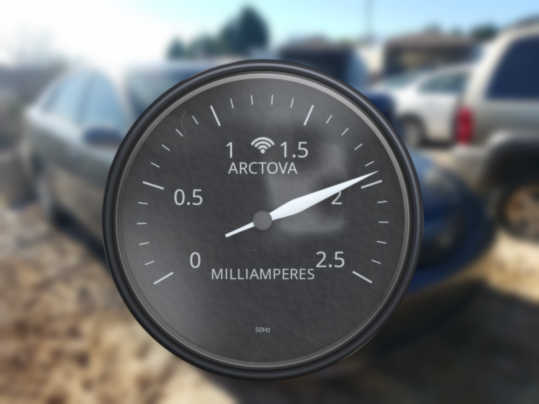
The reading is 1.95 mA
